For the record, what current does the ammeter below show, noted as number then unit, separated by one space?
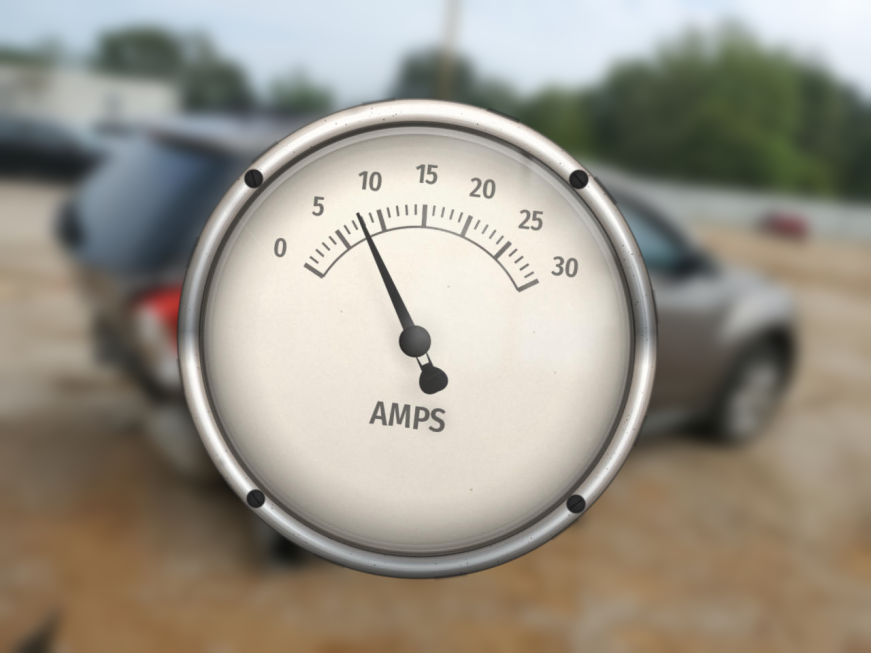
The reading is 8 A
